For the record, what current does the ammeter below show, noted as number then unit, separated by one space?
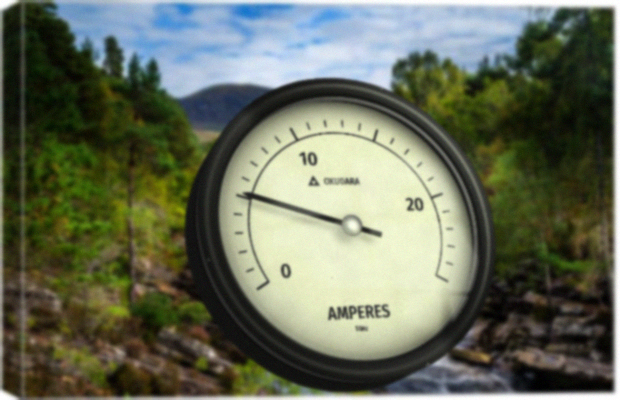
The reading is 5 A
